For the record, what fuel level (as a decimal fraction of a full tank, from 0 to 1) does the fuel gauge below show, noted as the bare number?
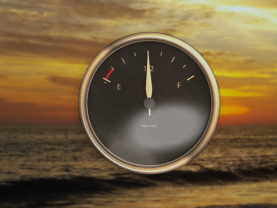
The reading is 0.5
